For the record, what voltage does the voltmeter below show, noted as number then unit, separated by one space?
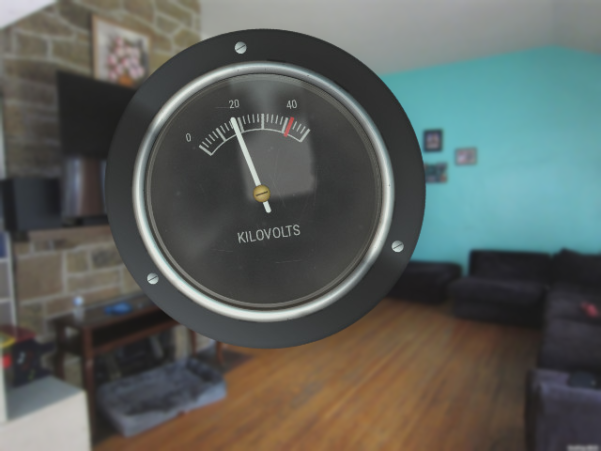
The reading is 18 kV
